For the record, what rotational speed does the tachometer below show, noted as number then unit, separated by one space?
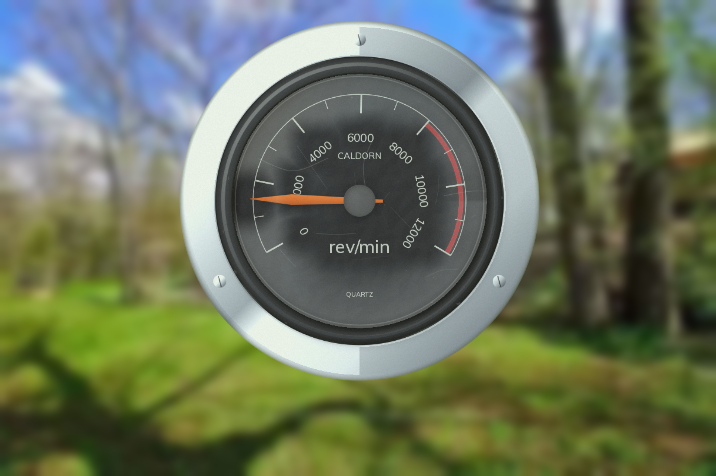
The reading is 1500 rpm
